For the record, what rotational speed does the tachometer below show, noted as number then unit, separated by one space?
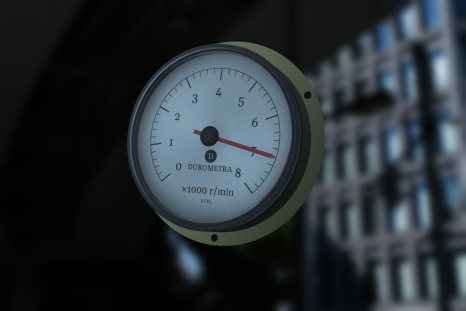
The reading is 7000 rpm
